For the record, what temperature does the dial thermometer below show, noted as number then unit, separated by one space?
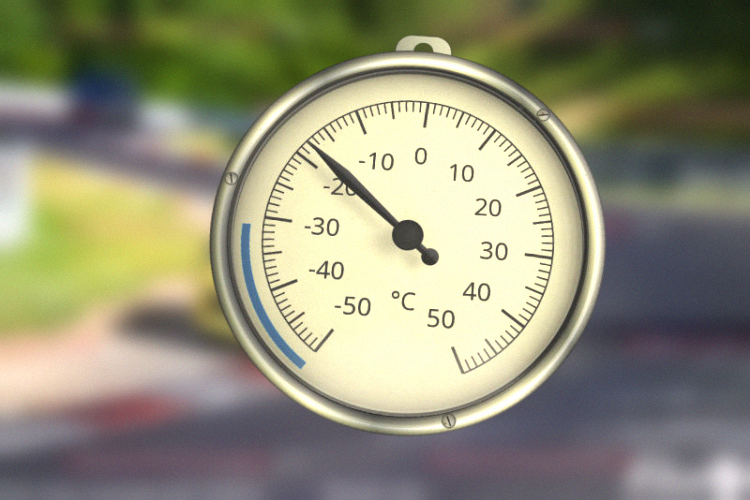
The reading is -18 °C
